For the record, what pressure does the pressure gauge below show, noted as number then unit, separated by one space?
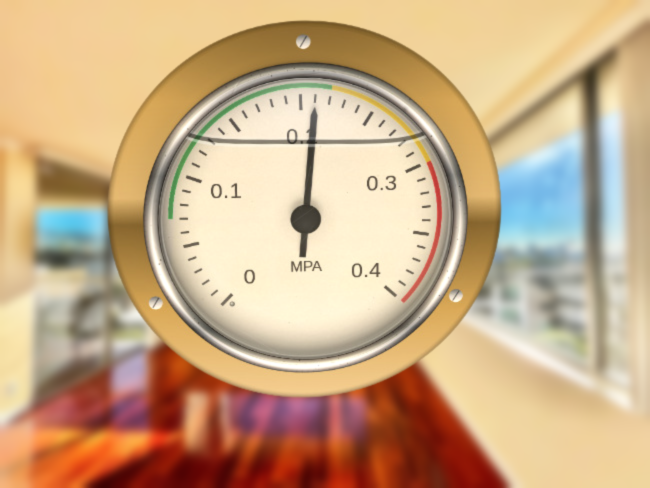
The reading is 0.21 MPa
